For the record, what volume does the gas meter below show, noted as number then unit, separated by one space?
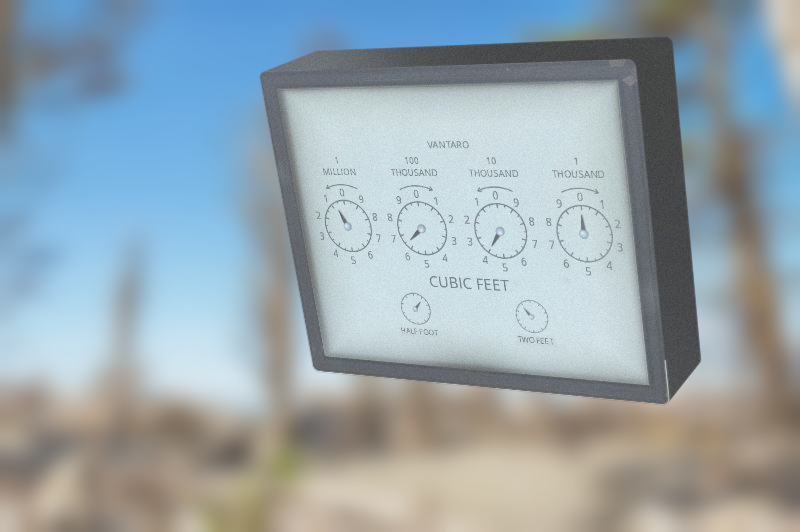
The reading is 64000 ft³
